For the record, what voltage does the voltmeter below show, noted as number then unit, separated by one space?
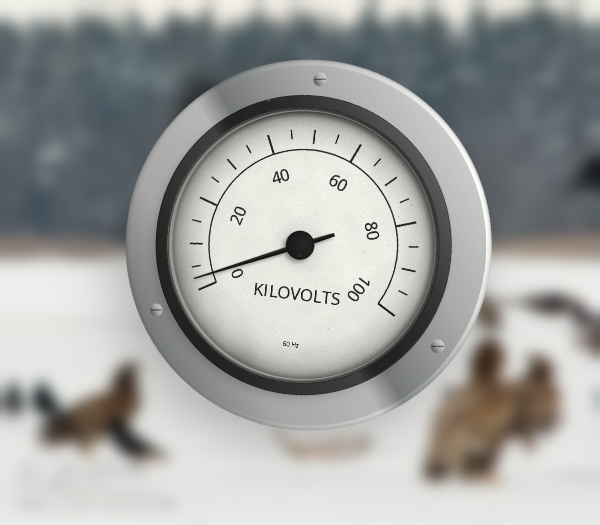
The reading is 2.5 kV
